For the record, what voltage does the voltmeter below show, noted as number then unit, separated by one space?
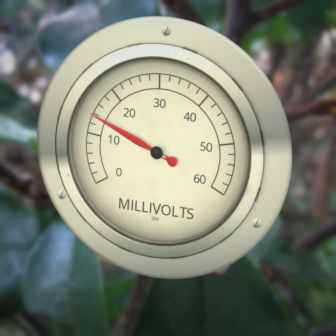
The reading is 14 mV
